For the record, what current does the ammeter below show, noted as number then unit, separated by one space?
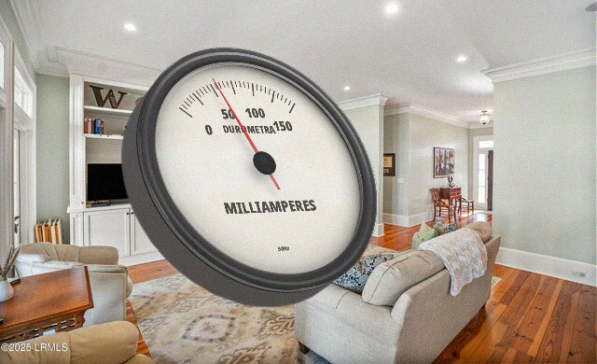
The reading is 50 mA
